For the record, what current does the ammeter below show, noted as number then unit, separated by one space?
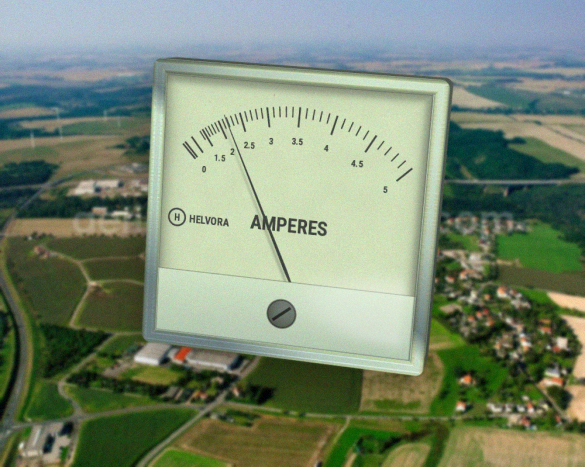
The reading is 2.2 A
